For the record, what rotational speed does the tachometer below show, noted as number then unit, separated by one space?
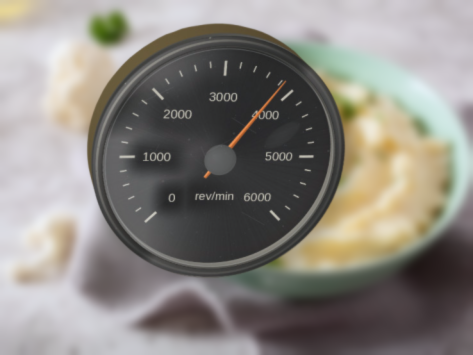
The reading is 3800 rpm
